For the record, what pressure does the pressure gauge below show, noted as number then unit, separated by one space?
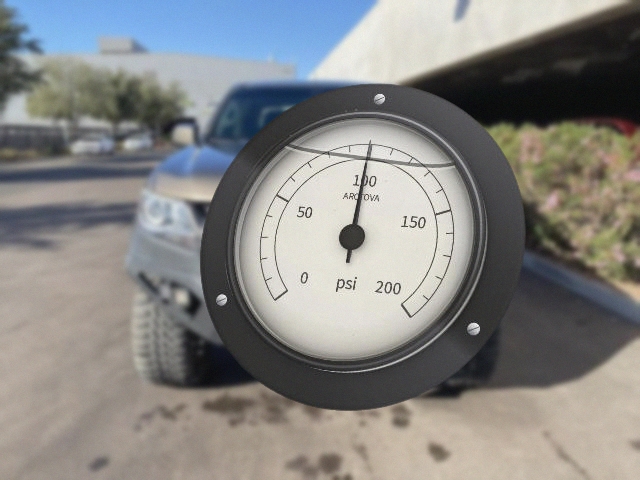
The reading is 100 psi
